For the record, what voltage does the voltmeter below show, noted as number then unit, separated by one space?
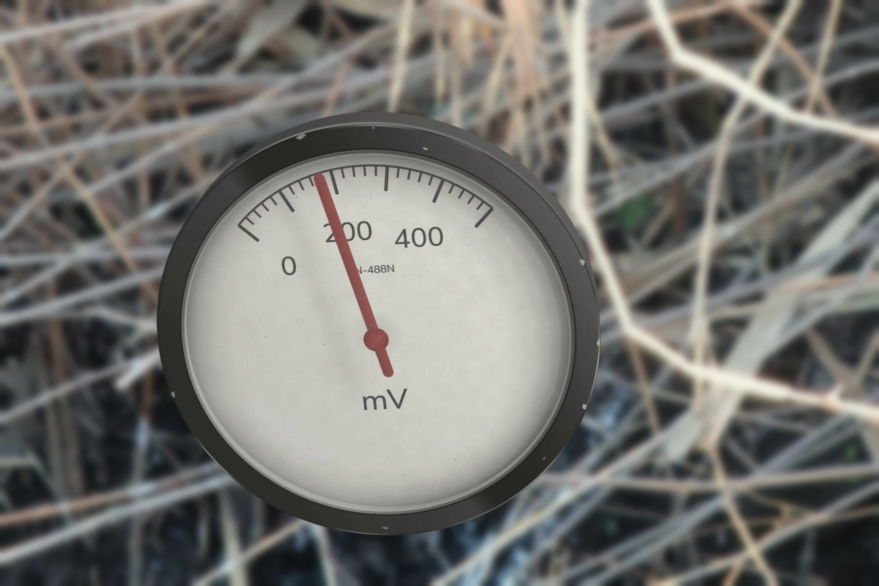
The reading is 180 mV
